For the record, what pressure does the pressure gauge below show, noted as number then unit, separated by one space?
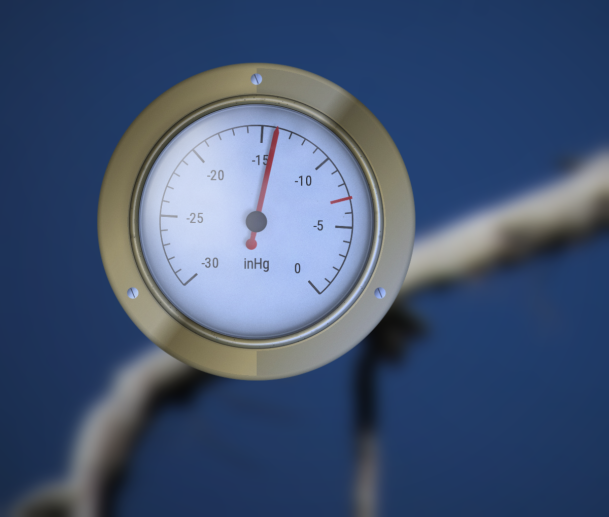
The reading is -14 inHg
